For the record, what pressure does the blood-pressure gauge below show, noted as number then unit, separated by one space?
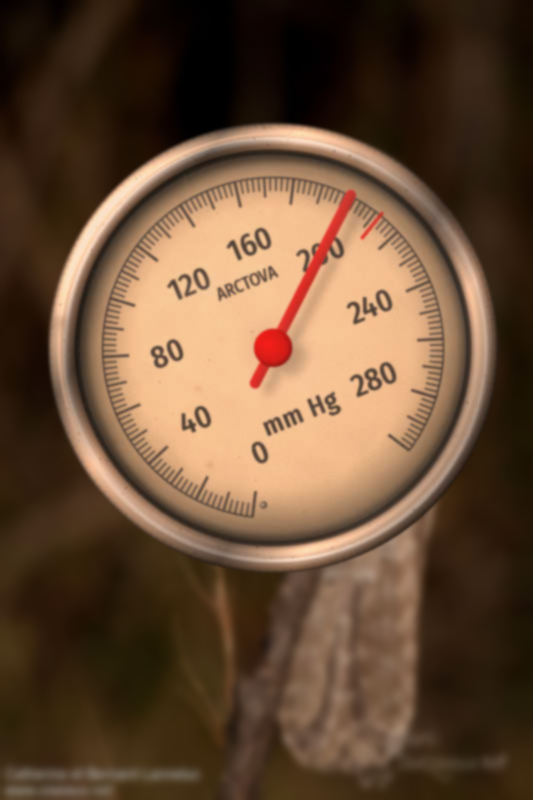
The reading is 200 mmHg
